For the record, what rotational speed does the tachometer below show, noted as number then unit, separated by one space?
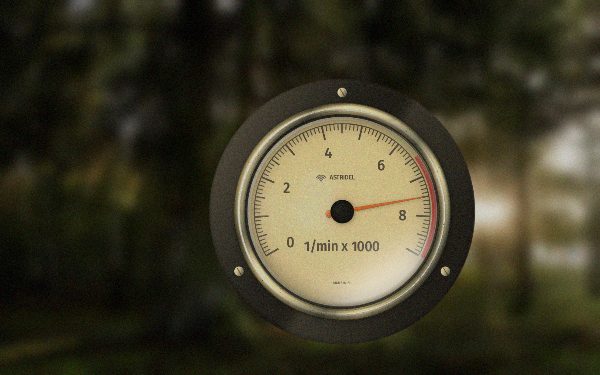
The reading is 7500 rpm
